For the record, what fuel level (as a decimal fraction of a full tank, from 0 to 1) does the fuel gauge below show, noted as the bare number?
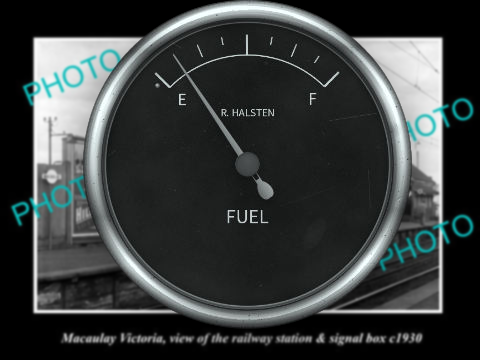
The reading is 0.125
